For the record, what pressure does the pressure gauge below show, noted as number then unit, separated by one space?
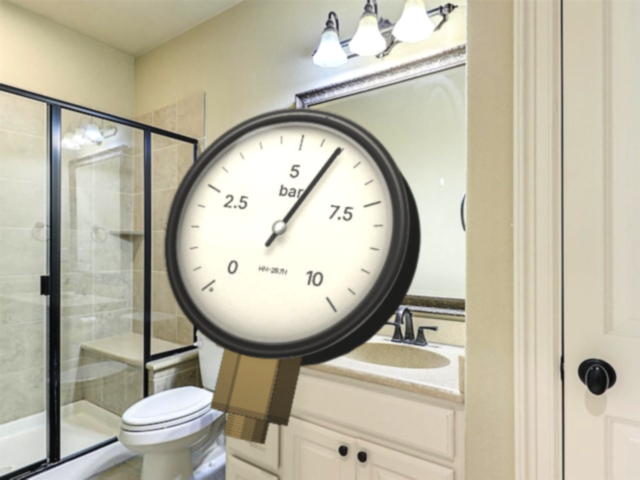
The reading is 6 bar
